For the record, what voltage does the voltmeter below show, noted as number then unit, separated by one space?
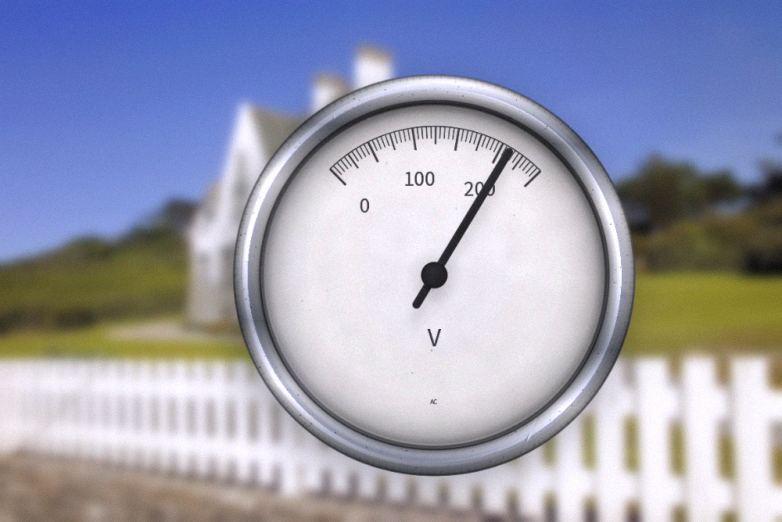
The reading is 210 V
